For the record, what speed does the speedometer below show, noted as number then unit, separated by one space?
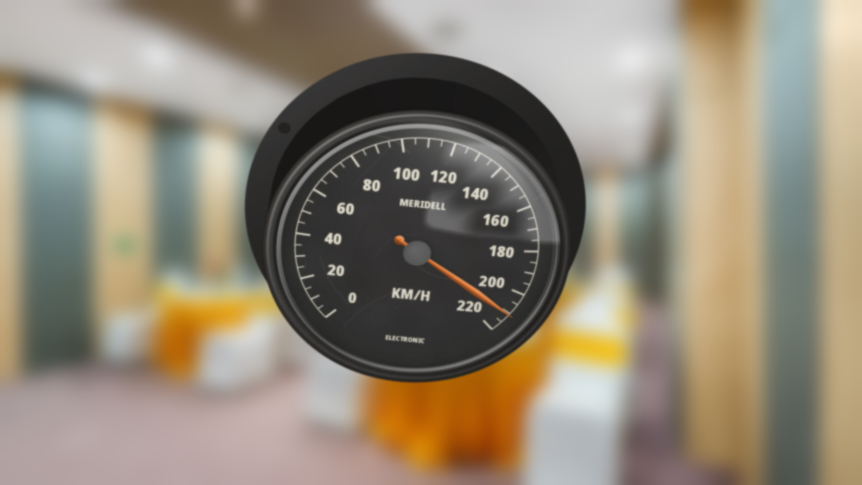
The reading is 210 km/h
